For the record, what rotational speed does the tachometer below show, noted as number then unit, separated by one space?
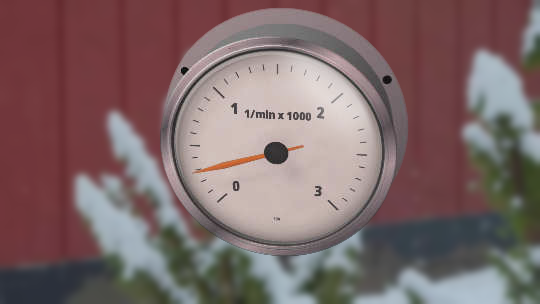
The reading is 300 rpm
